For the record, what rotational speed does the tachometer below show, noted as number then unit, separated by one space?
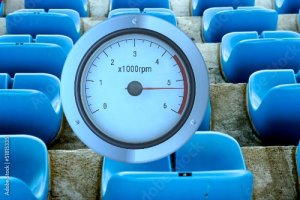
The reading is 5250 rpm
